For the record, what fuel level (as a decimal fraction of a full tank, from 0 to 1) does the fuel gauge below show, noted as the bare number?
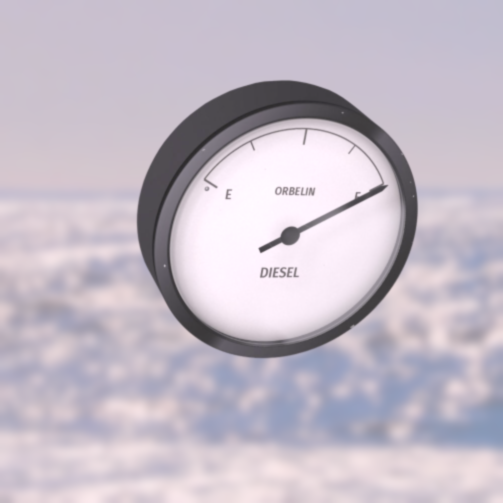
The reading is 1
